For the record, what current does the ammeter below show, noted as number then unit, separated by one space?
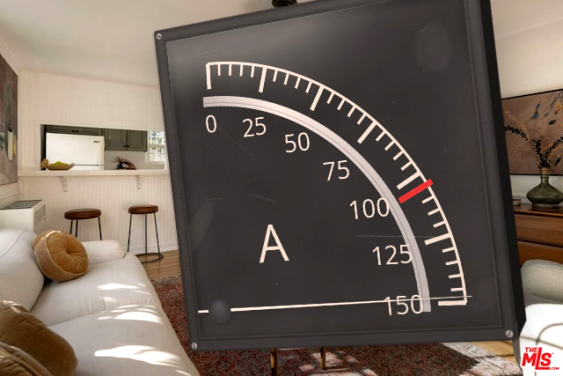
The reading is 147.5 A
